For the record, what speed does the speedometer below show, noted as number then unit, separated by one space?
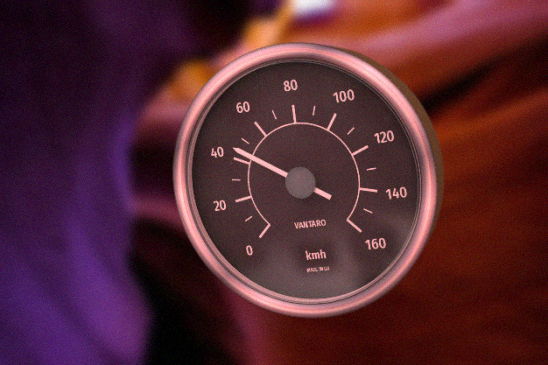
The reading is 45 km/h
